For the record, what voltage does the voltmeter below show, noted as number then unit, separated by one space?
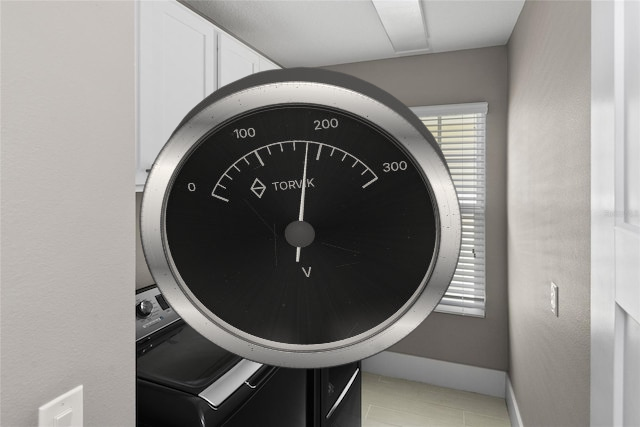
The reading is 180 V
